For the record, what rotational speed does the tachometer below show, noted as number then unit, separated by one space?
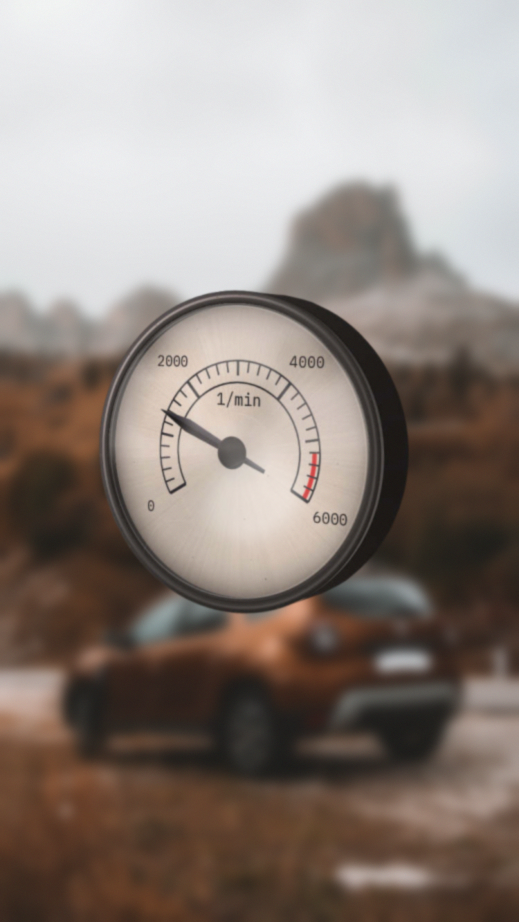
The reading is 1400 rpm
